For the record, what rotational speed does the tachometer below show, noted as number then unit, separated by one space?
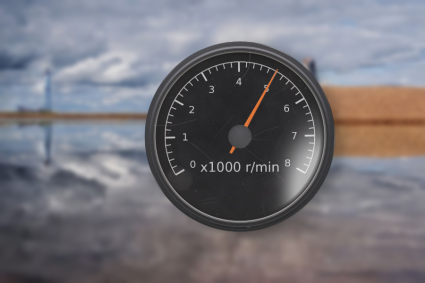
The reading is 5000 rpm
